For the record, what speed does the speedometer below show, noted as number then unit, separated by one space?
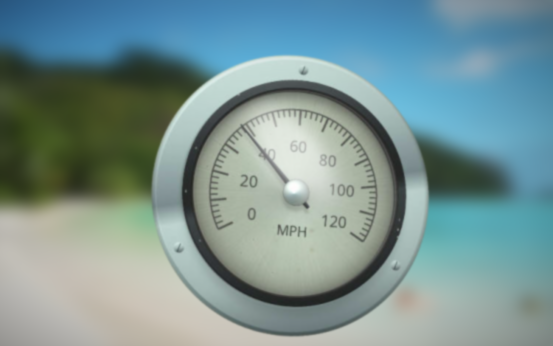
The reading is 38 mph
